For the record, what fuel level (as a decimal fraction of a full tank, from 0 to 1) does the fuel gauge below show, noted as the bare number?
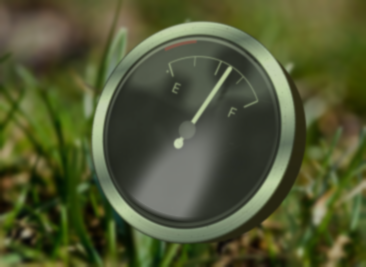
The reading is 0.625
